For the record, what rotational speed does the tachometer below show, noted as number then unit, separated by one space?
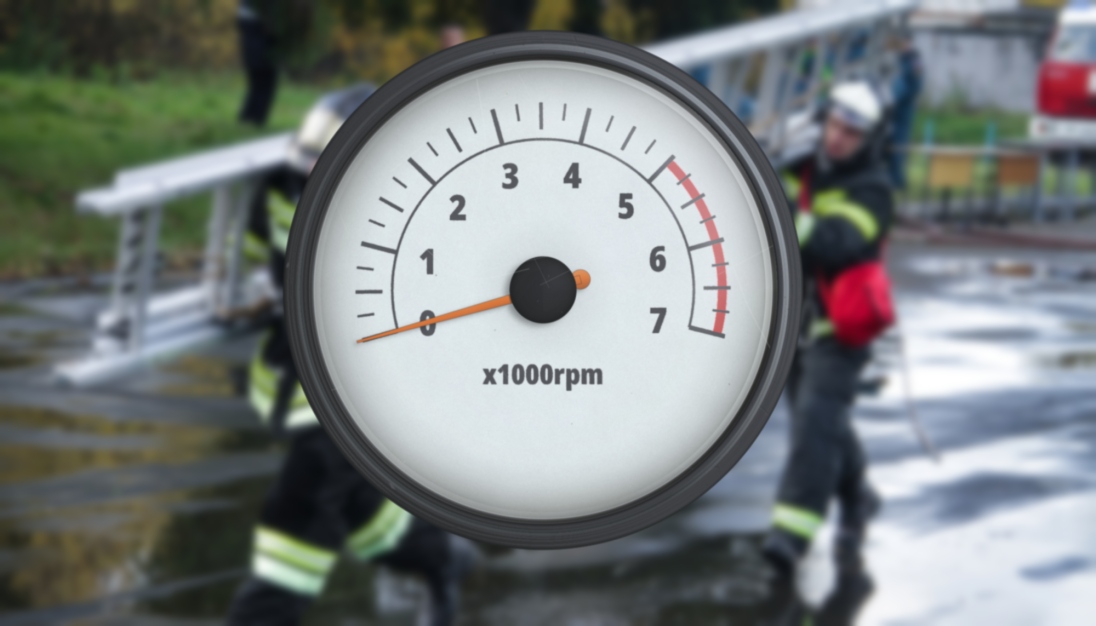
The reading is 0 rpm
